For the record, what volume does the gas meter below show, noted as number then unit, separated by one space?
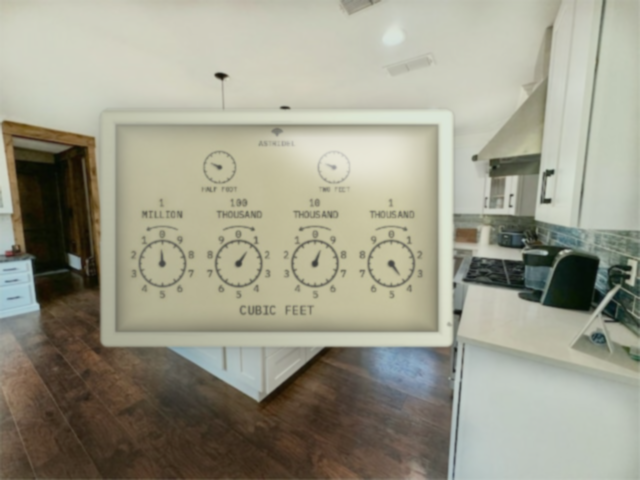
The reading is 9400 ft³
